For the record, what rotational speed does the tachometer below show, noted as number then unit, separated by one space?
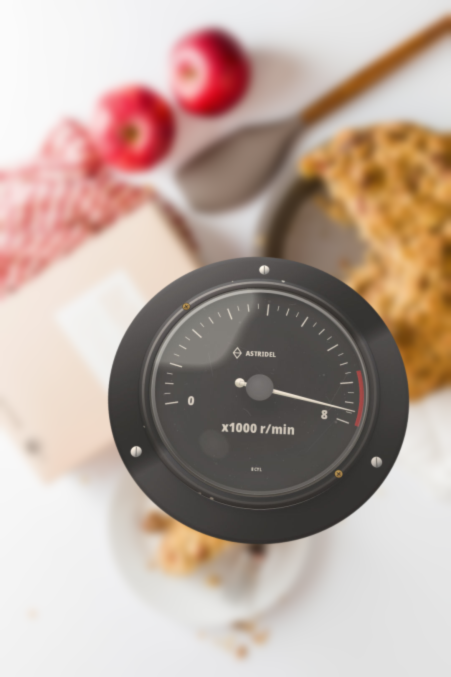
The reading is 7750 rpm
